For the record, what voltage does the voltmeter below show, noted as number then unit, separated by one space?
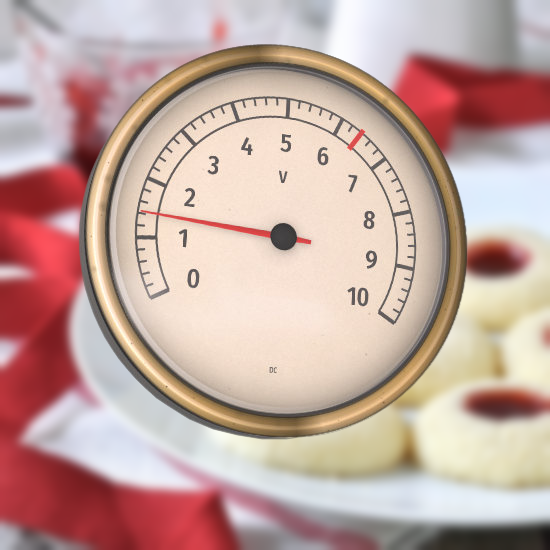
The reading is 1.4 V
